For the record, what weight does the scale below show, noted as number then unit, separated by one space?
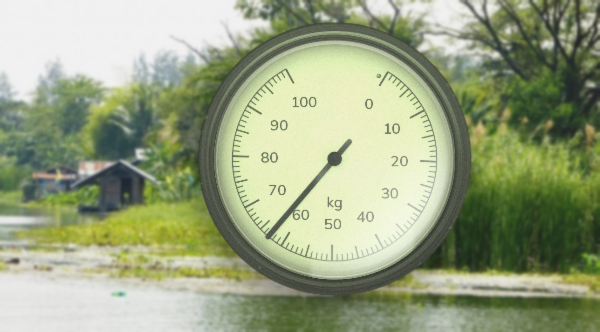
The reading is 63 kg
